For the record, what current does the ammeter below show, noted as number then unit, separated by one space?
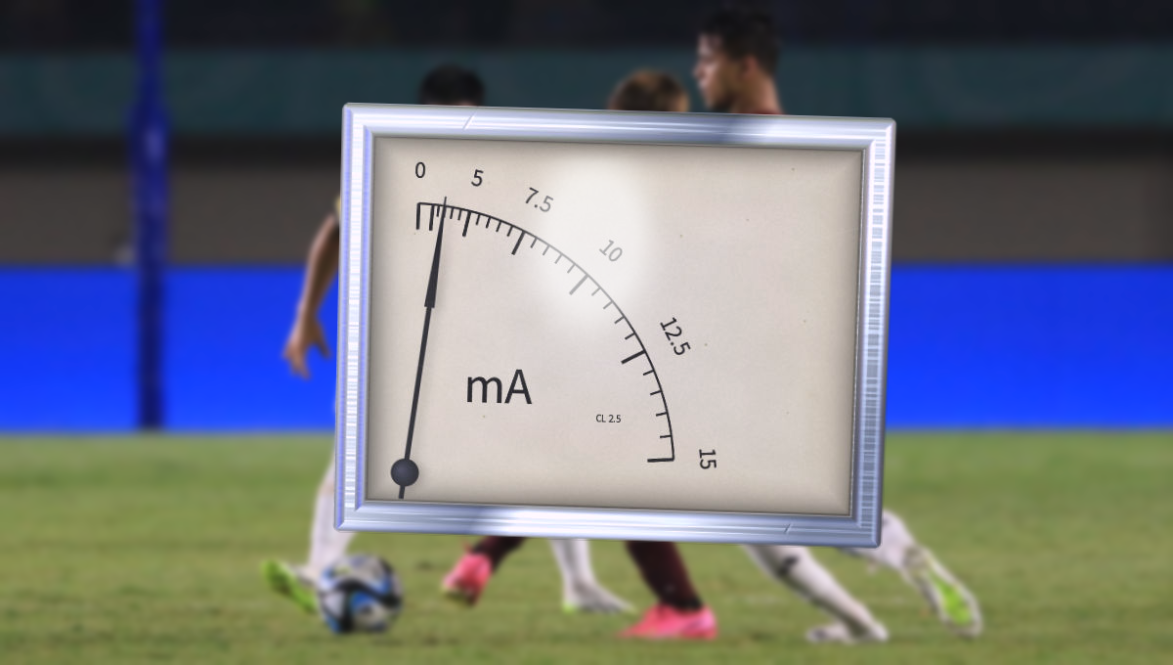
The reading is 3.5 mA
